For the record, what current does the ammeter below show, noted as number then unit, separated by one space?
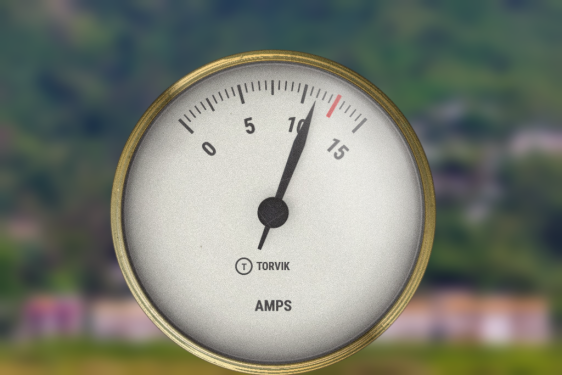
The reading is 11 A
